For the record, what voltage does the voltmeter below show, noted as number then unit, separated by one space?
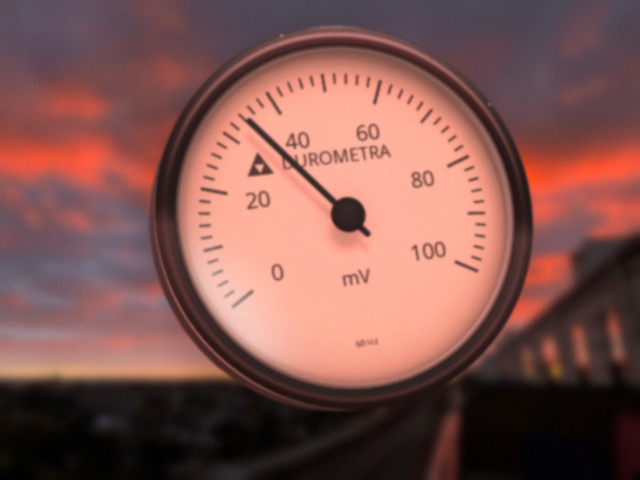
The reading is 34 mV
